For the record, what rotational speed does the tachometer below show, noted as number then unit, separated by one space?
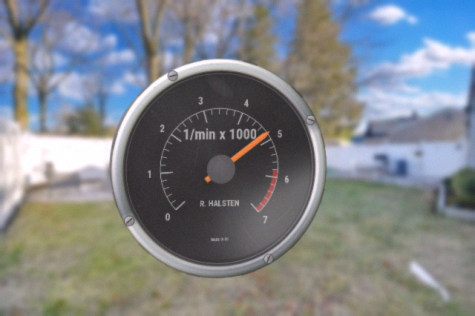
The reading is 4800 rpm
